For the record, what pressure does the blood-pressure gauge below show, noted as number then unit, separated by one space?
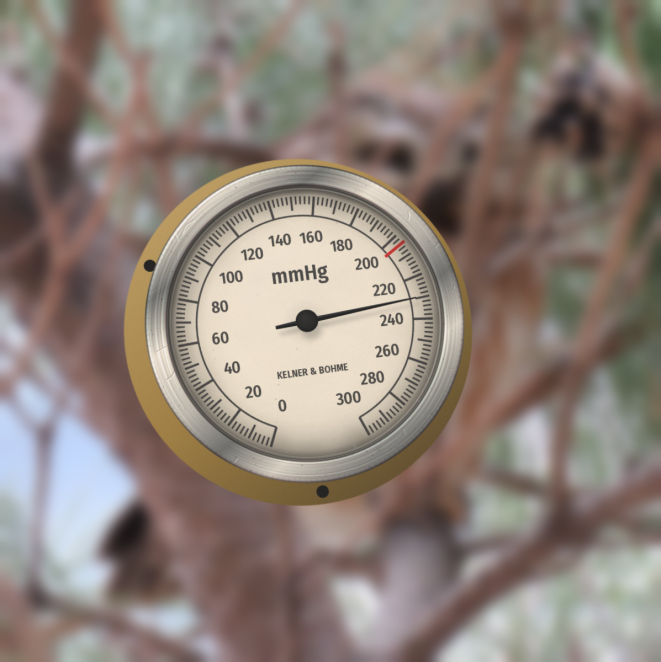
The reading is 230 mmHg
